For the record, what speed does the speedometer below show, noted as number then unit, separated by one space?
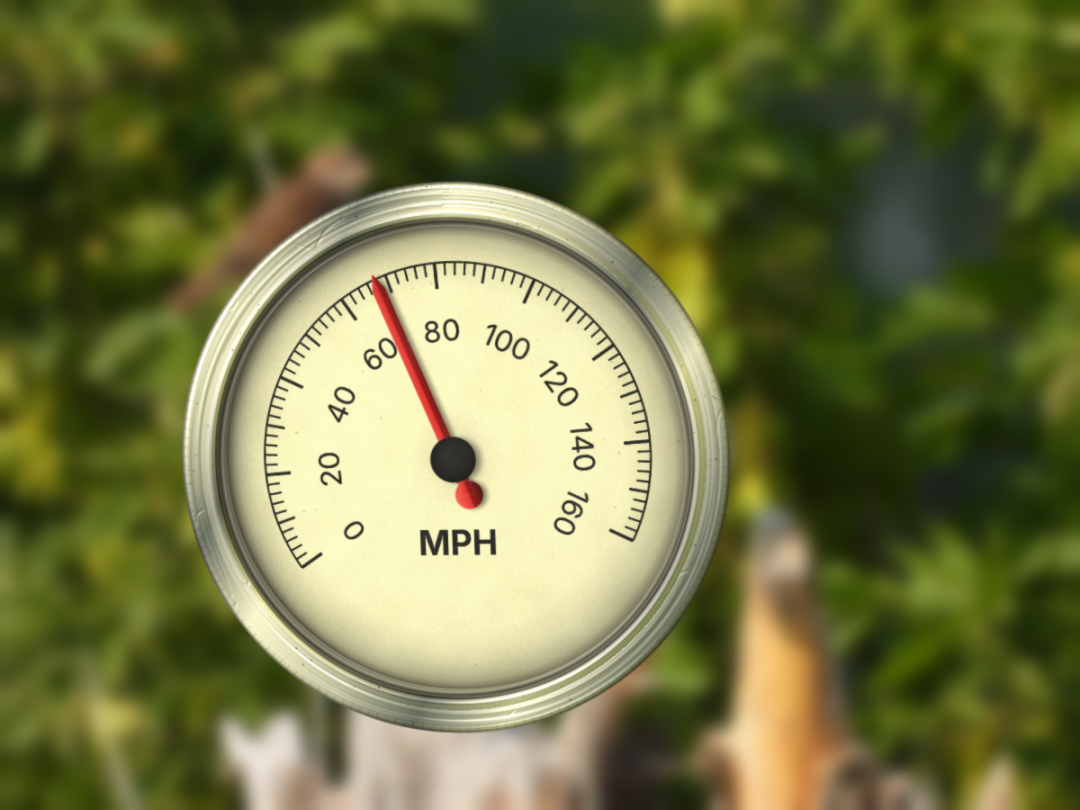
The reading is 68 mph
